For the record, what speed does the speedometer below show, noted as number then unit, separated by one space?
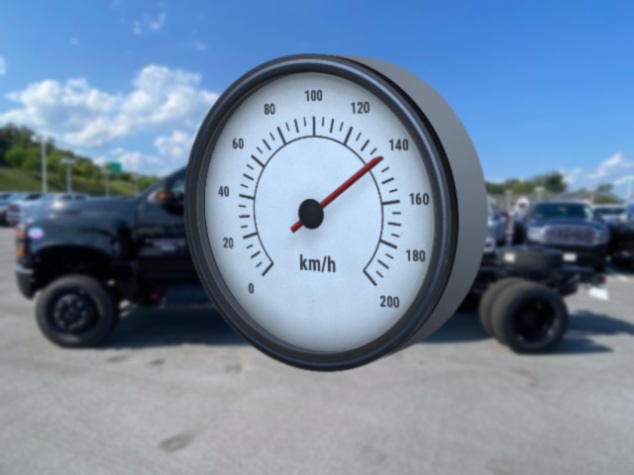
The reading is 140 km/h
